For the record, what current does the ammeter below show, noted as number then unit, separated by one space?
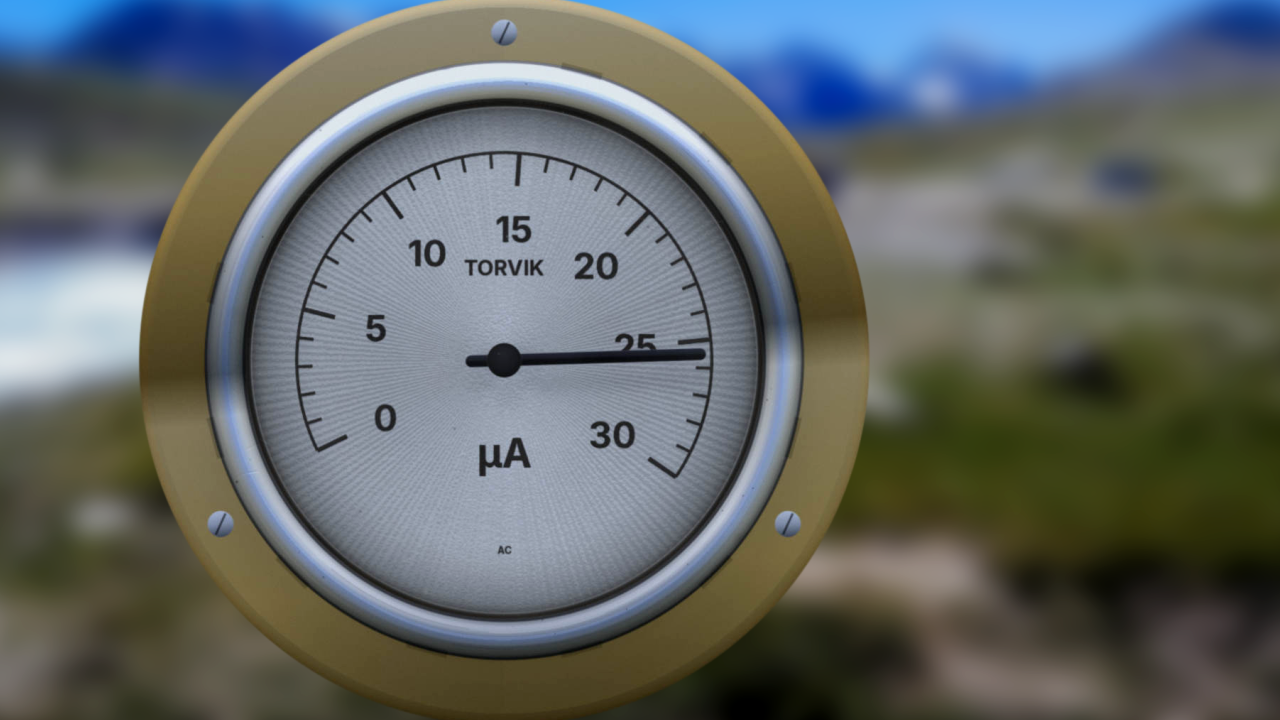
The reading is 25.5 µA
